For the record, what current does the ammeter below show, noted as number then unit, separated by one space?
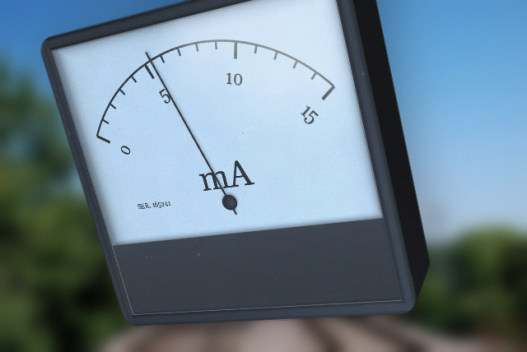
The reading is 5.5 mA
